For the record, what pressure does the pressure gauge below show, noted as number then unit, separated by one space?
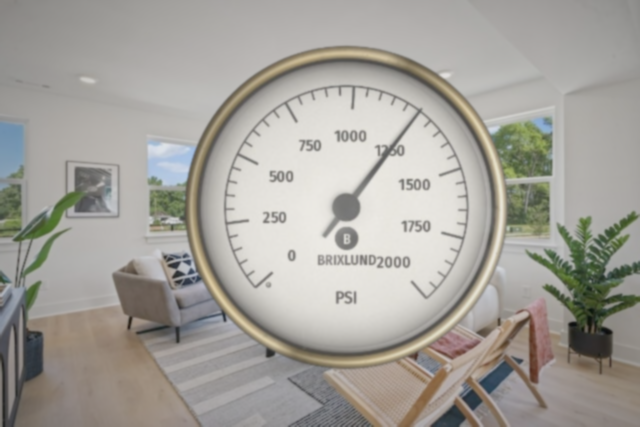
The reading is 1250 psi
